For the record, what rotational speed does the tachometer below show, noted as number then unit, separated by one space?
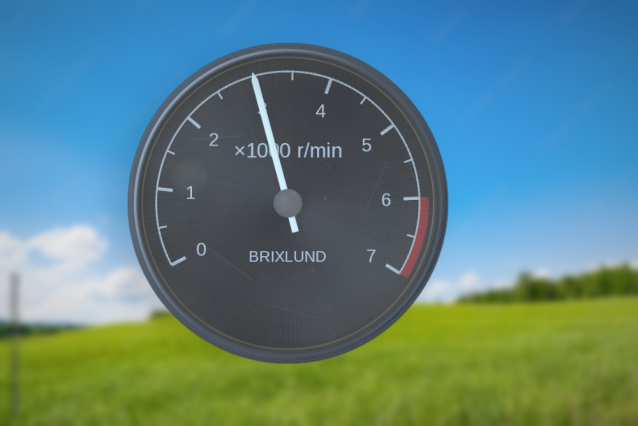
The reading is 3000 rpm
